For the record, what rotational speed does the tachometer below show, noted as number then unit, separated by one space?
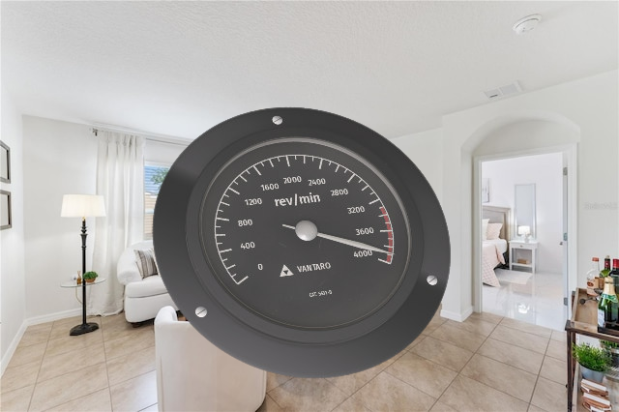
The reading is 3900 rpm
